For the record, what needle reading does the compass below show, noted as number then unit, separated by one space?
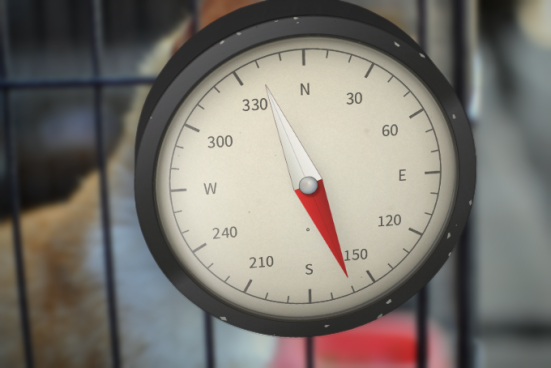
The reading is 160 °
